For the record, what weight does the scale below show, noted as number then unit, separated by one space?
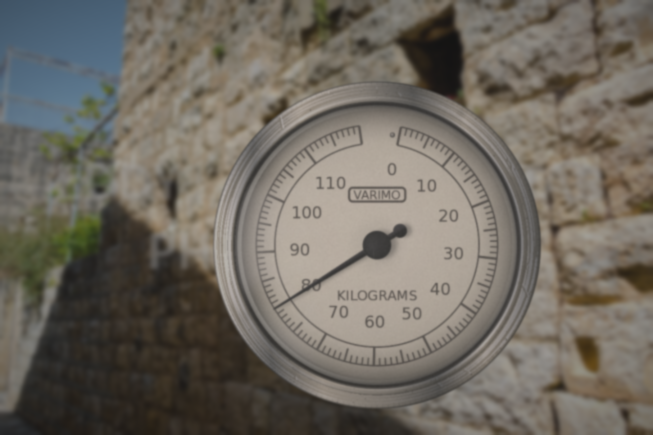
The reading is 80 kg
